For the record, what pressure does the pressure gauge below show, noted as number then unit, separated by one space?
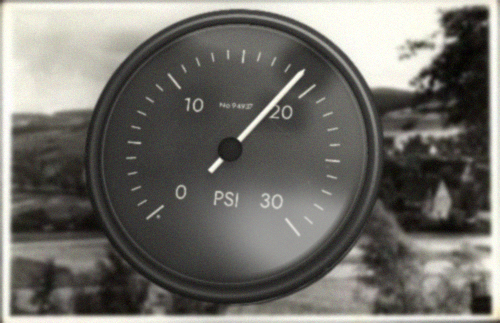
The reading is 19 psi
